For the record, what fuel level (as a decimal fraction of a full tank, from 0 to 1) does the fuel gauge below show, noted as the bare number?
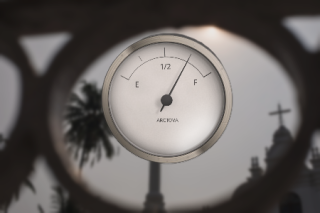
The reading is 0.75
